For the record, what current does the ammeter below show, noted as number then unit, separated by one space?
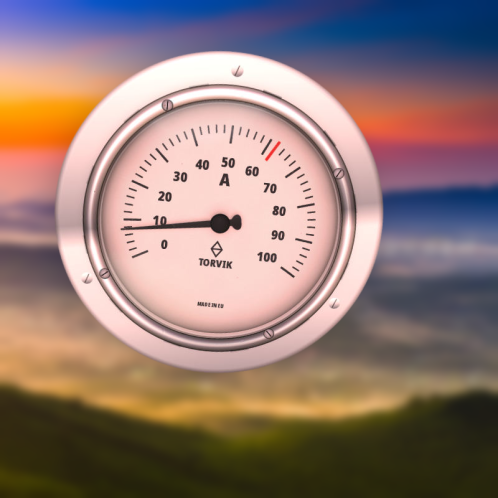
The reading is 8 A
